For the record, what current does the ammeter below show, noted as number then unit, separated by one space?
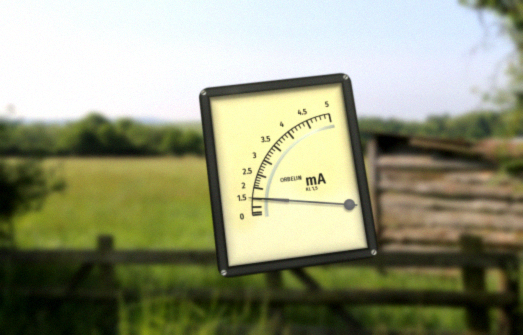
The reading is 1.5 mA
